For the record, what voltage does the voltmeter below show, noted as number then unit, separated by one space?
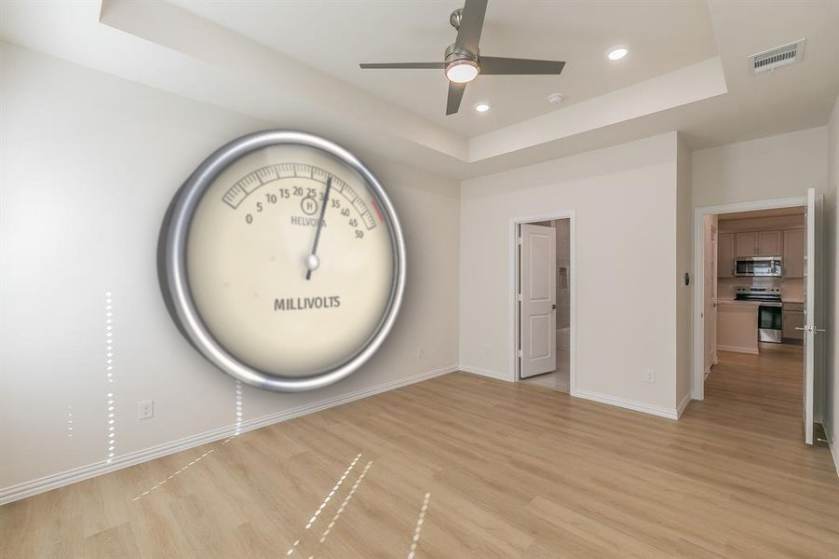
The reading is 30 mV
